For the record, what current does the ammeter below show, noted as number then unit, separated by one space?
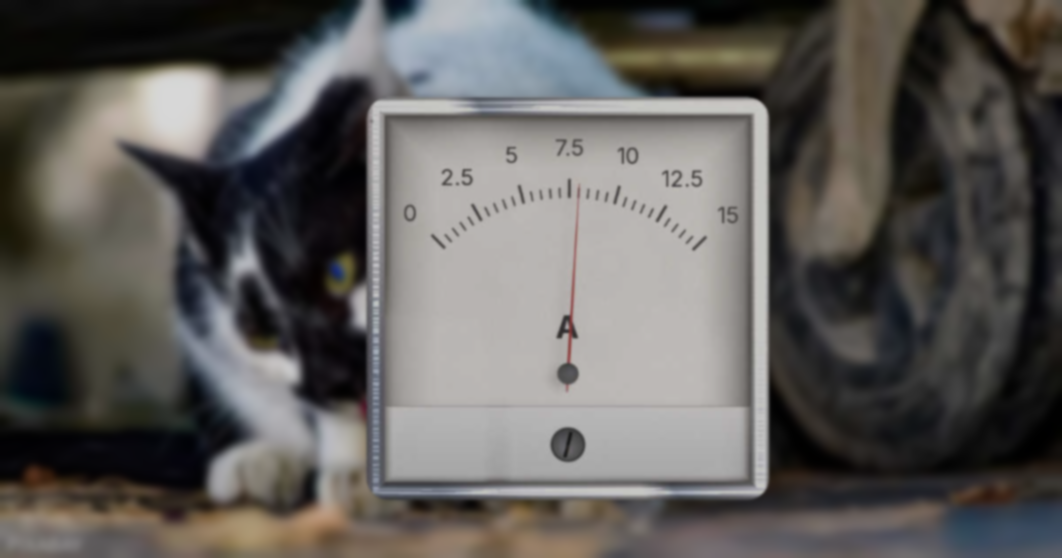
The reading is 8 A
